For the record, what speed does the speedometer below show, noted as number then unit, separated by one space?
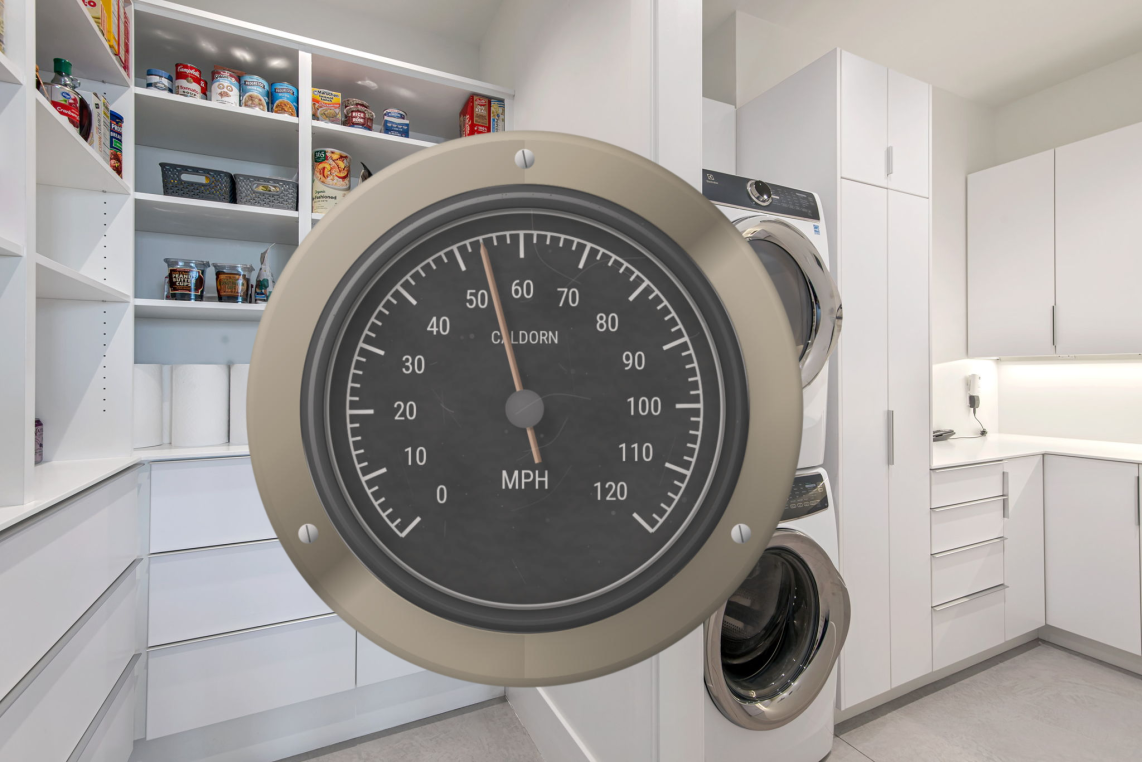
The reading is 54 mph
